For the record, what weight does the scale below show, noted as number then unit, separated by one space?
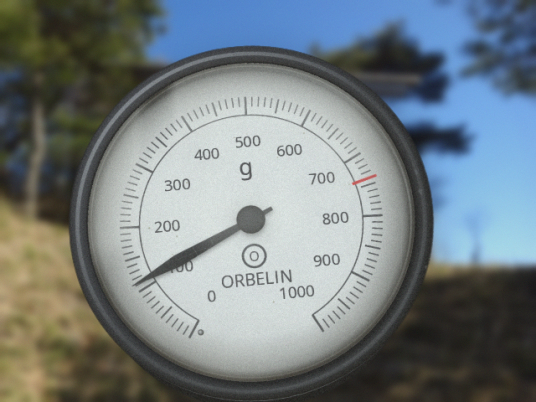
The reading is 110 g
